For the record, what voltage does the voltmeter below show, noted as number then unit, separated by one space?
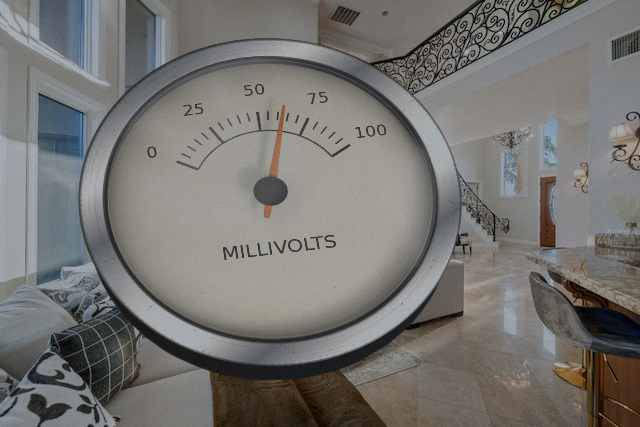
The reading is 62.5 mV
